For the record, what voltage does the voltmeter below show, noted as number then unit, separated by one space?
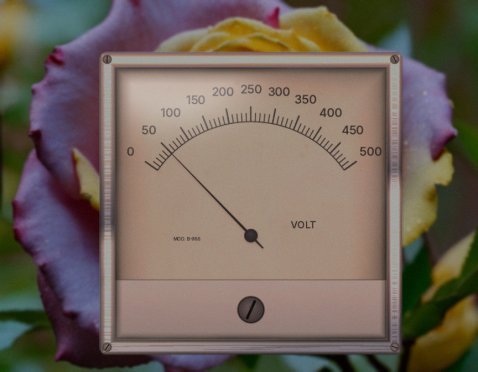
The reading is 50 V
